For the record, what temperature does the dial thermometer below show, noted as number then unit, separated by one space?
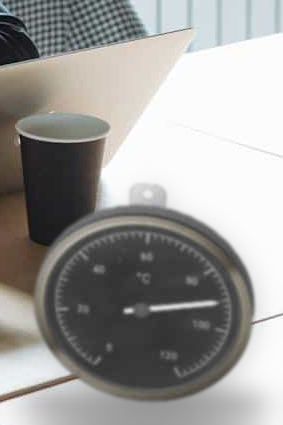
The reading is 90 °C
